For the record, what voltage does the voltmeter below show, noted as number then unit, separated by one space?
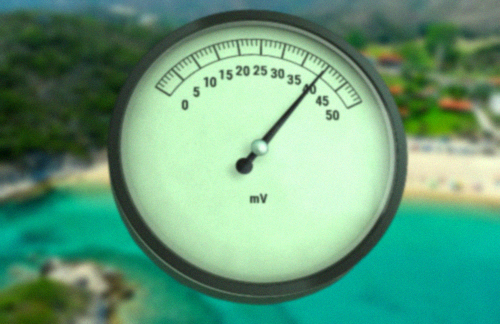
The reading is 40 mV
